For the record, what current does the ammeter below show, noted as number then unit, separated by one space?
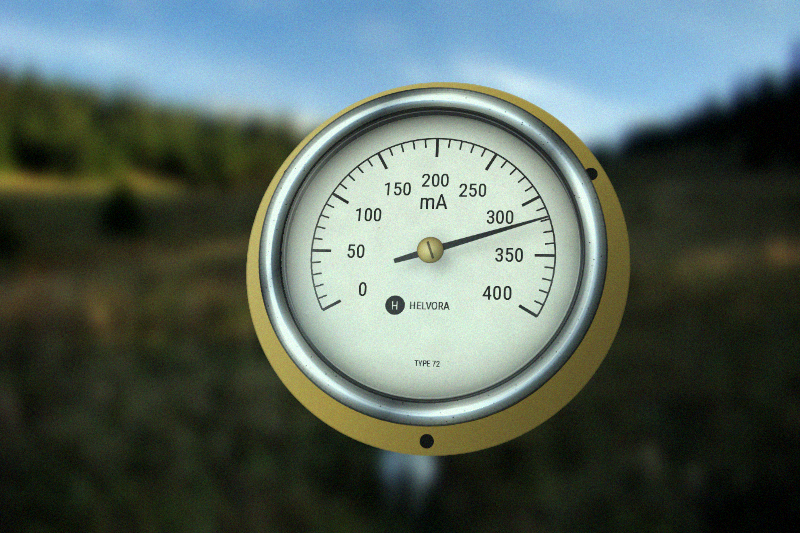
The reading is 320 mA
